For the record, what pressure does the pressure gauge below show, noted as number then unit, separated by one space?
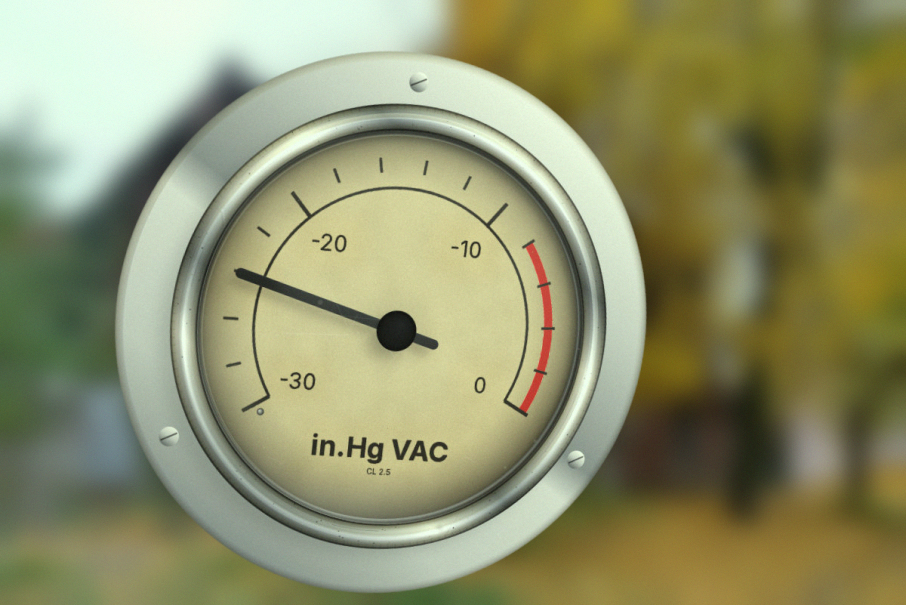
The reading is -24 inHg
